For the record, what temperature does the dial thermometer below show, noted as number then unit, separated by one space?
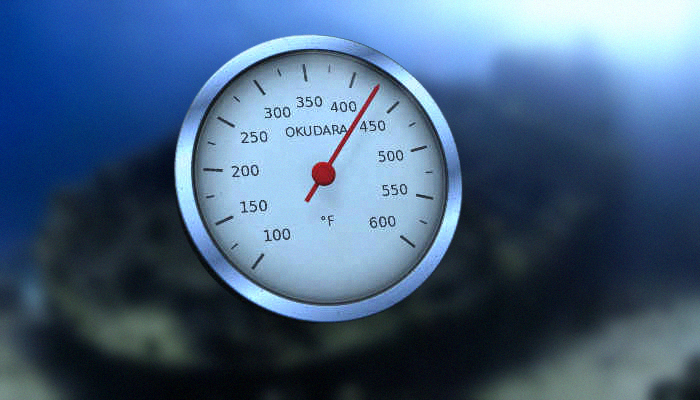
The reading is 425 °F
